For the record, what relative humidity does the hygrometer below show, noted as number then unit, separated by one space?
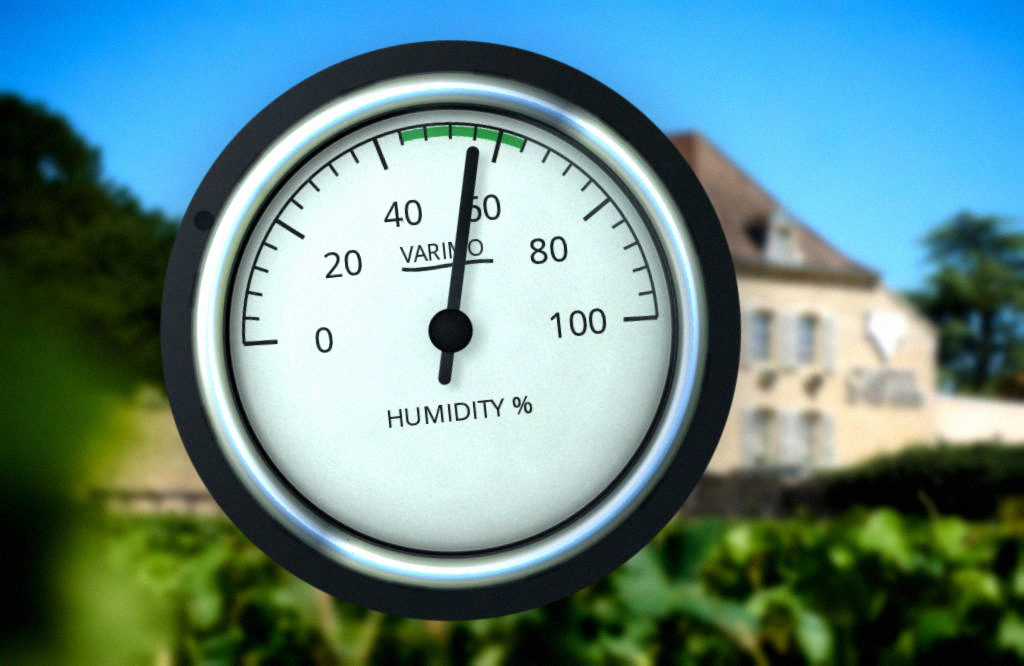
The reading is 56 %
